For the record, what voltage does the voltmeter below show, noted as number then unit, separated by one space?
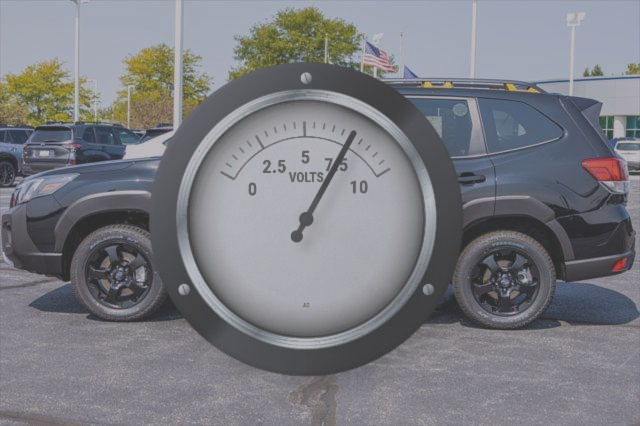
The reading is 7.5 V
